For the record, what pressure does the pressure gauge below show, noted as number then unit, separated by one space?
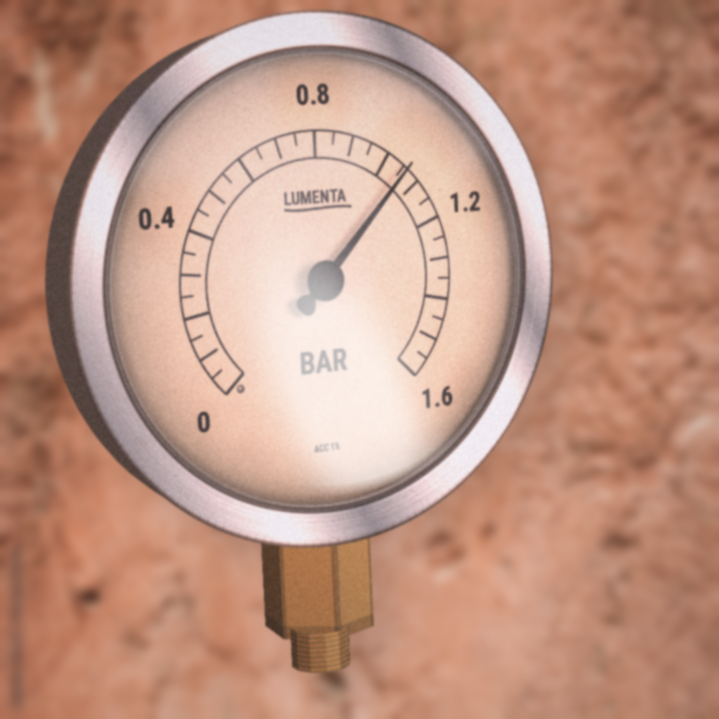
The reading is 1.05 bar
